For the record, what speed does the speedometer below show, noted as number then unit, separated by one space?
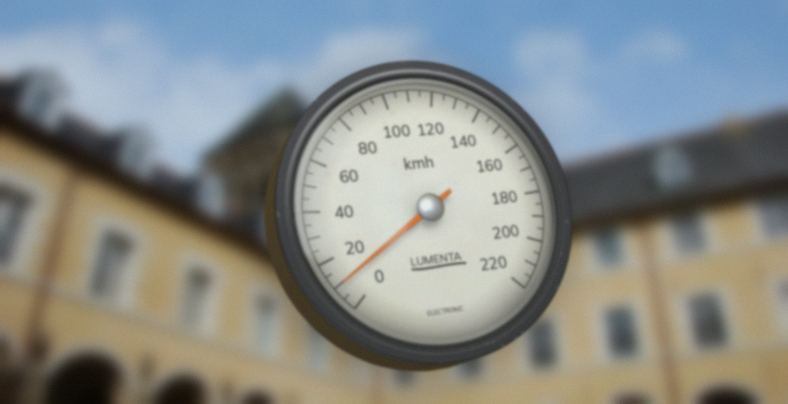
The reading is 10 km/h
